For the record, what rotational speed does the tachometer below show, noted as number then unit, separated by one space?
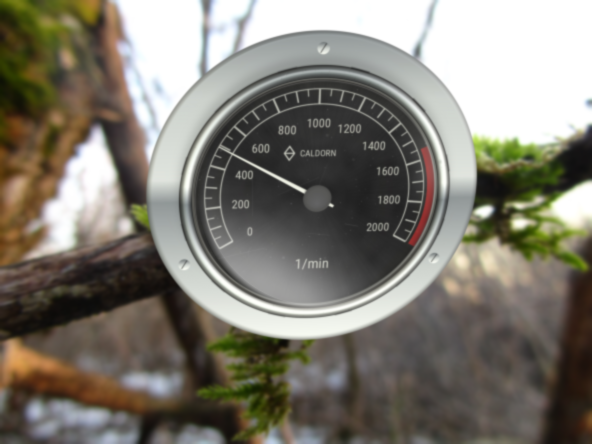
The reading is 500 rpm
